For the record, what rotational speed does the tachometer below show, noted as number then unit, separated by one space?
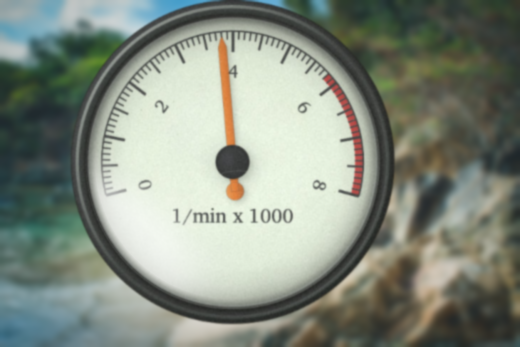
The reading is 3800 rpm
